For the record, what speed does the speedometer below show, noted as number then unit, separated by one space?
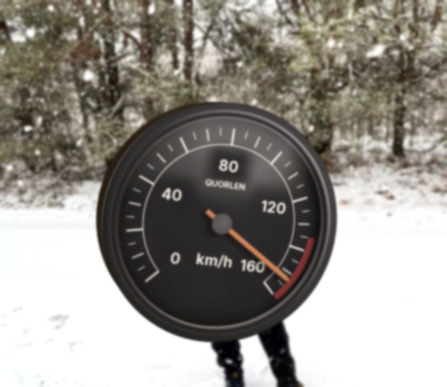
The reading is 152.5 km/h
